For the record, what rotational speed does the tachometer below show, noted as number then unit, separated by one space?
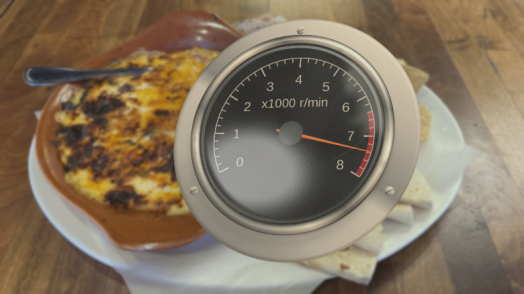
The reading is 7400 rpm
